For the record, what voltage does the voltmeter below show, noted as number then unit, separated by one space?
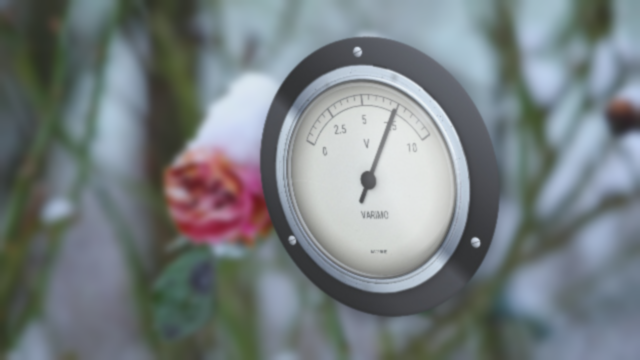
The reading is 7.5 V
